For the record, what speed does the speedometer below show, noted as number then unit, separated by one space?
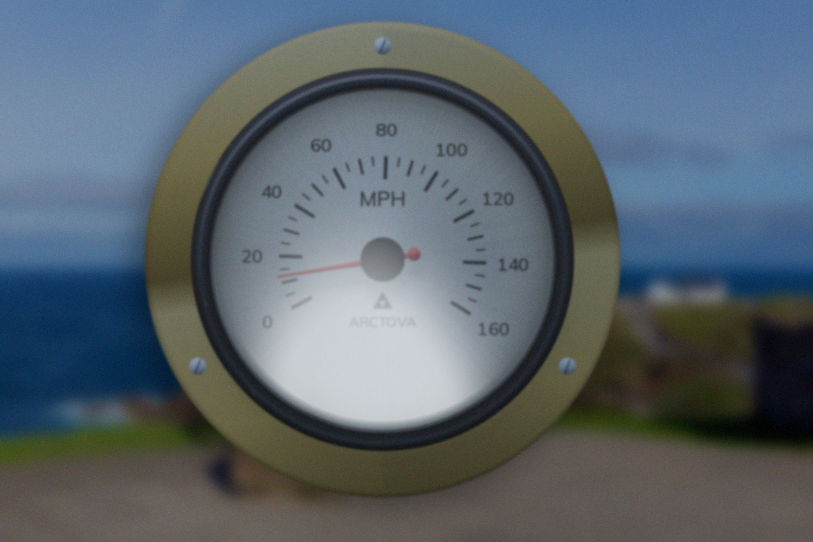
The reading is 12.5 mph
